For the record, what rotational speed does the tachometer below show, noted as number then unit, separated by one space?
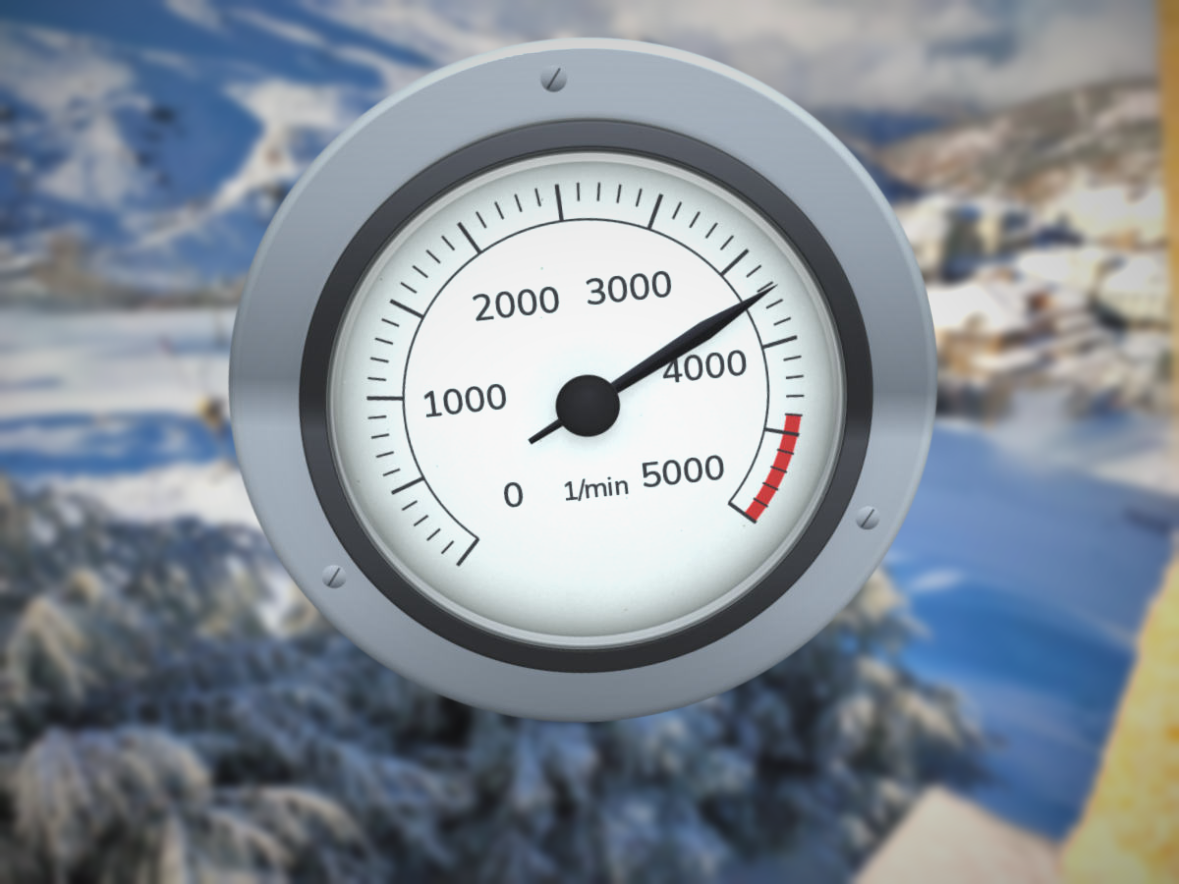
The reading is 3700 rpm
